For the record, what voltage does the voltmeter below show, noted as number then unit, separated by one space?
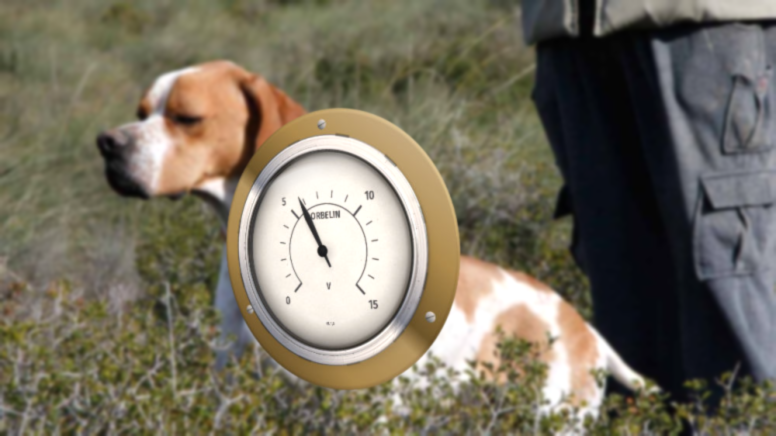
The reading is 6 V
